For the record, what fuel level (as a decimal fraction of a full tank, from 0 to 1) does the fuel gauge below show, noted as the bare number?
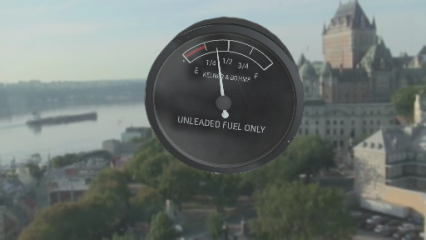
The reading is 0.375
